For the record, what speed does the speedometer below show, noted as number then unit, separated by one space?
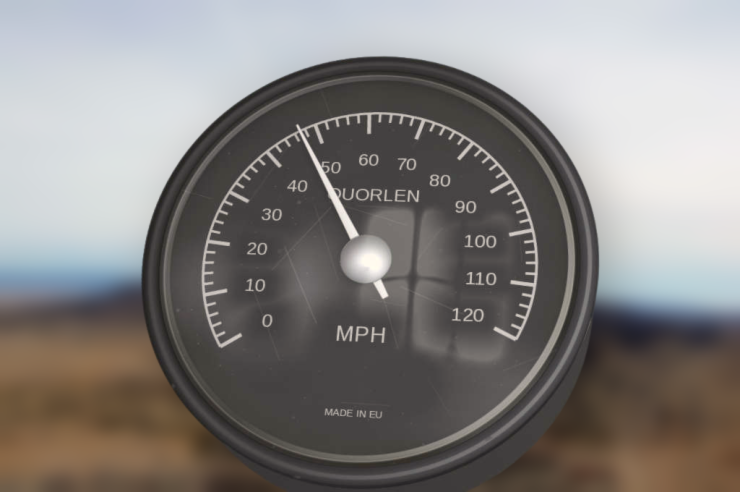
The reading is 47 mph
